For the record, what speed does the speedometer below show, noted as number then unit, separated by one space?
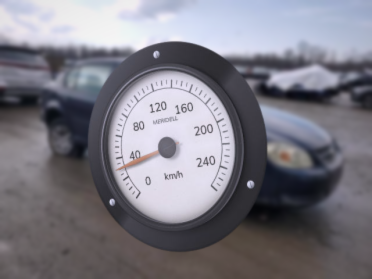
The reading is 30 km/h
